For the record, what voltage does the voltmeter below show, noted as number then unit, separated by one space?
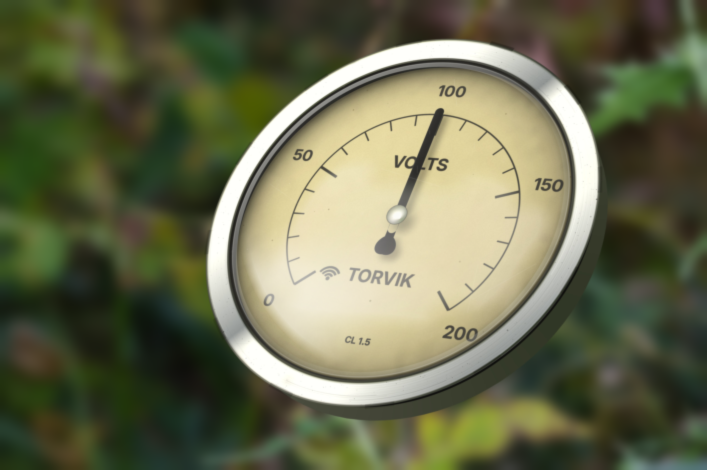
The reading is 100 V
